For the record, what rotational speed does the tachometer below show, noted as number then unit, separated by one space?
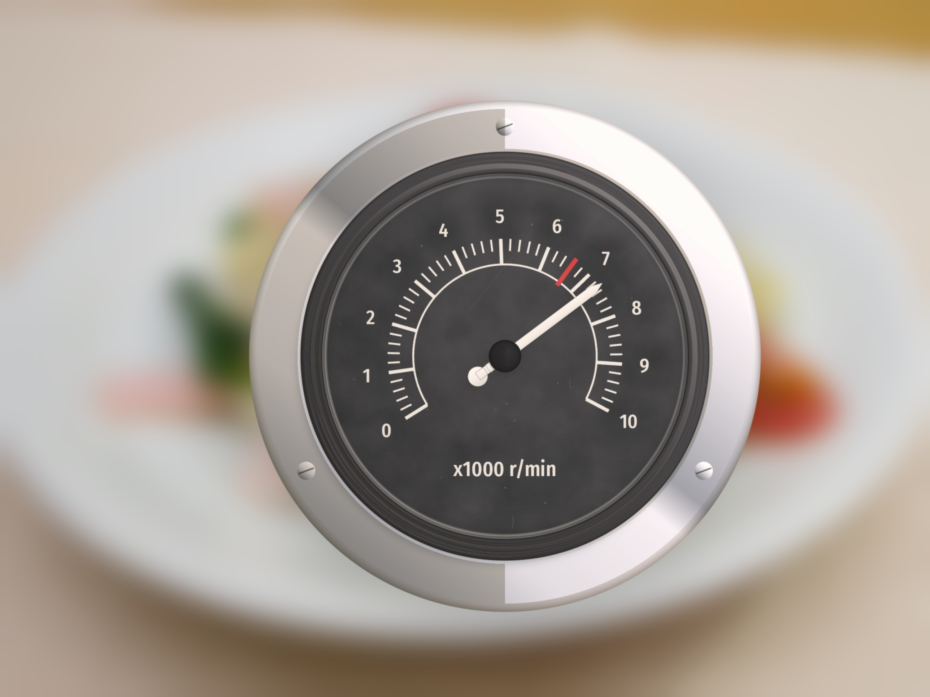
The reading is 7300 rpm
